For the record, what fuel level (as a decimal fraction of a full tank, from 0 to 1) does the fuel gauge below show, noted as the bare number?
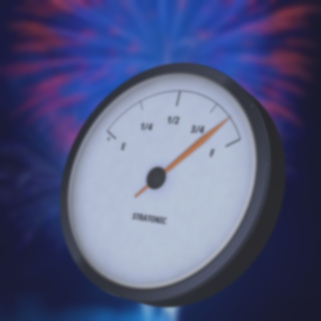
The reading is 0.875
